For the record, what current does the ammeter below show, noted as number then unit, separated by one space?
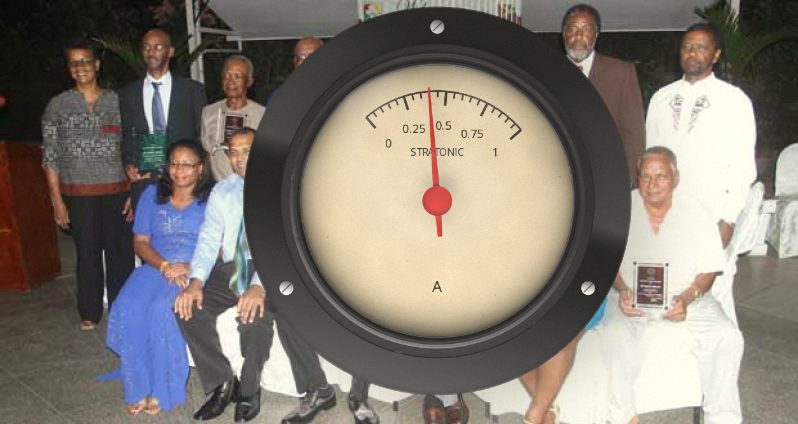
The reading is 0.4 A
